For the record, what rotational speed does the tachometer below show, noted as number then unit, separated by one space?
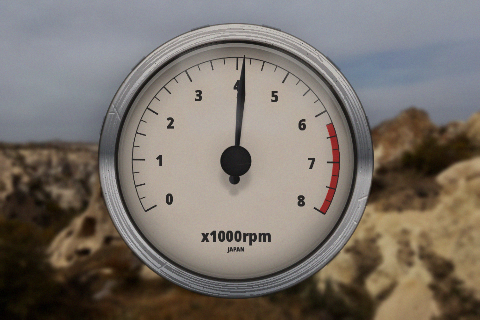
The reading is 4125 rpm
